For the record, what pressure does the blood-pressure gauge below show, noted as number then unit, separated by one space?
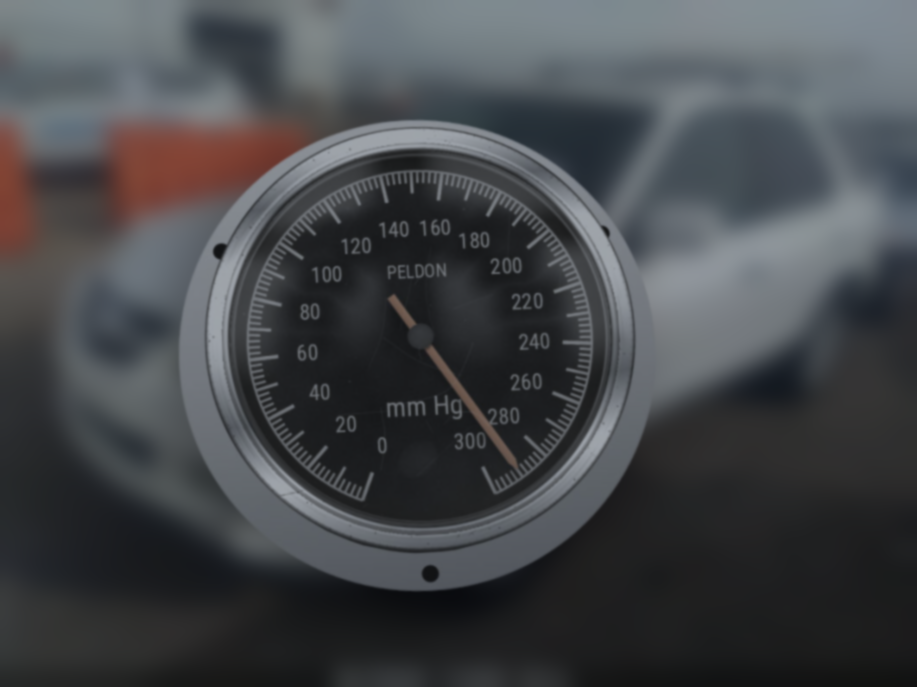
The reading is 290 mmHg
